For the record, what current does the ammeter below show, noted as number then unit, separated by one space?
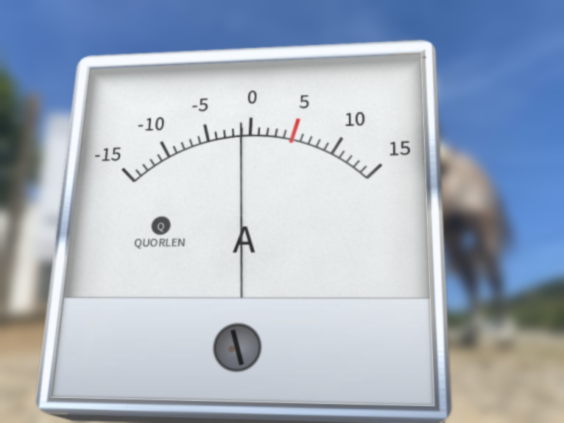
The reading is -1 A
